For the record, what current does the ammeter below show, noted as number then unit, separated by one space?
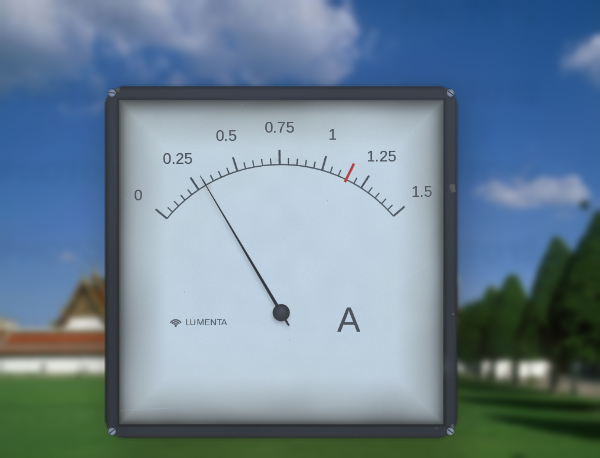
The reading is 0.3 A
